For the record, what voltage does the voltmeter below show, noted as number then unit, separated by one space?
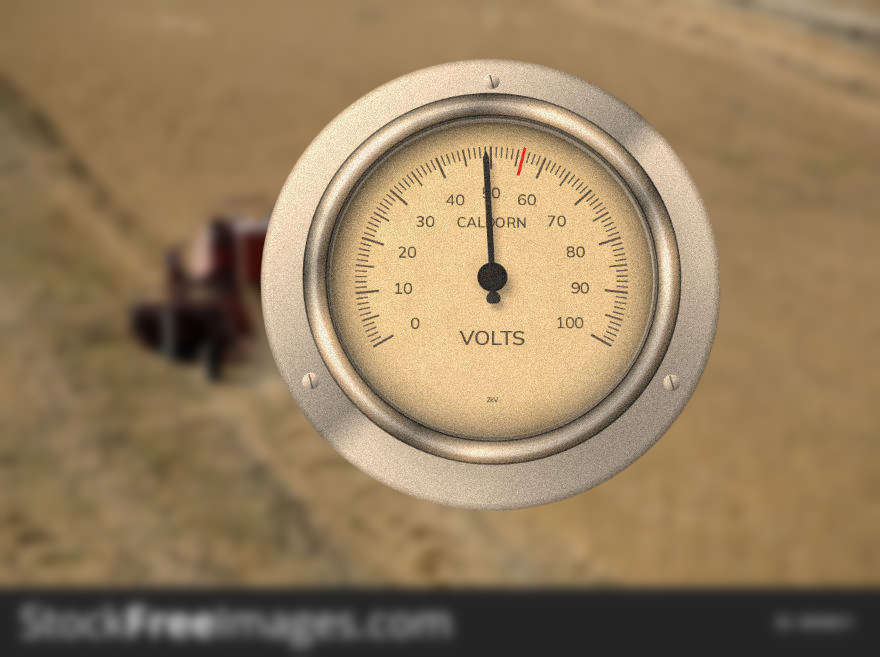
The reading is 49 V
